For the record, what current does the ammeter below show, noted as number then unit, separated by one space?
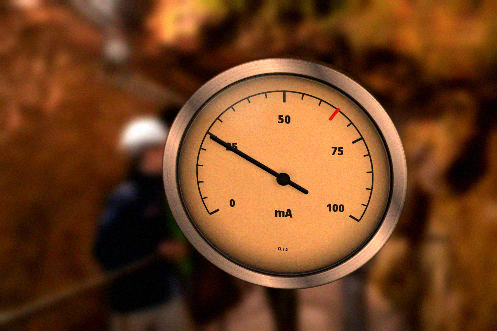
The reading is 25 mA
